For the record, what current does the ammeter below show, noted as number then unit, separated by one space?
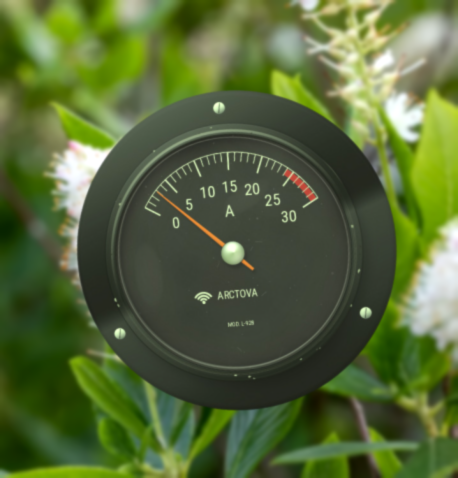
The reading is 3 A
